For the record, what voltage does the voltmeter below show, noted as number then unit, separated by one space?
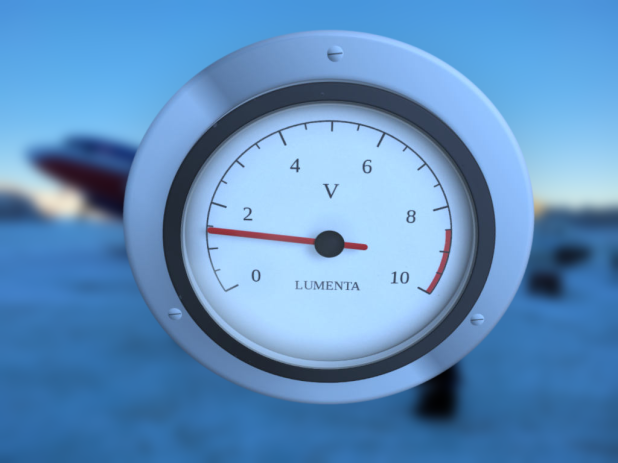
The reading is 1.5 V
